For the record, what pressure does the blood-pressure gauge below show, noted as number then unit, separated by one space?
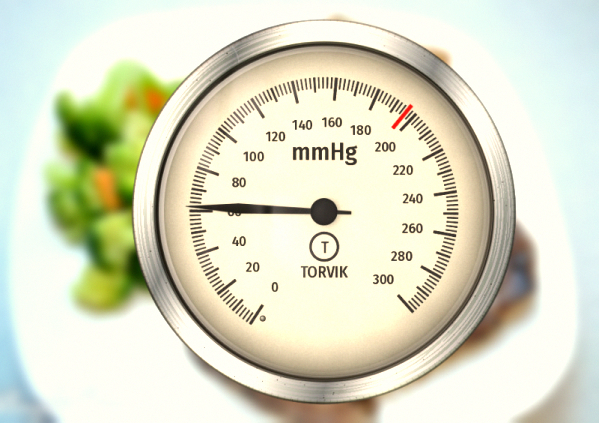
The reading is 62 mmHg
